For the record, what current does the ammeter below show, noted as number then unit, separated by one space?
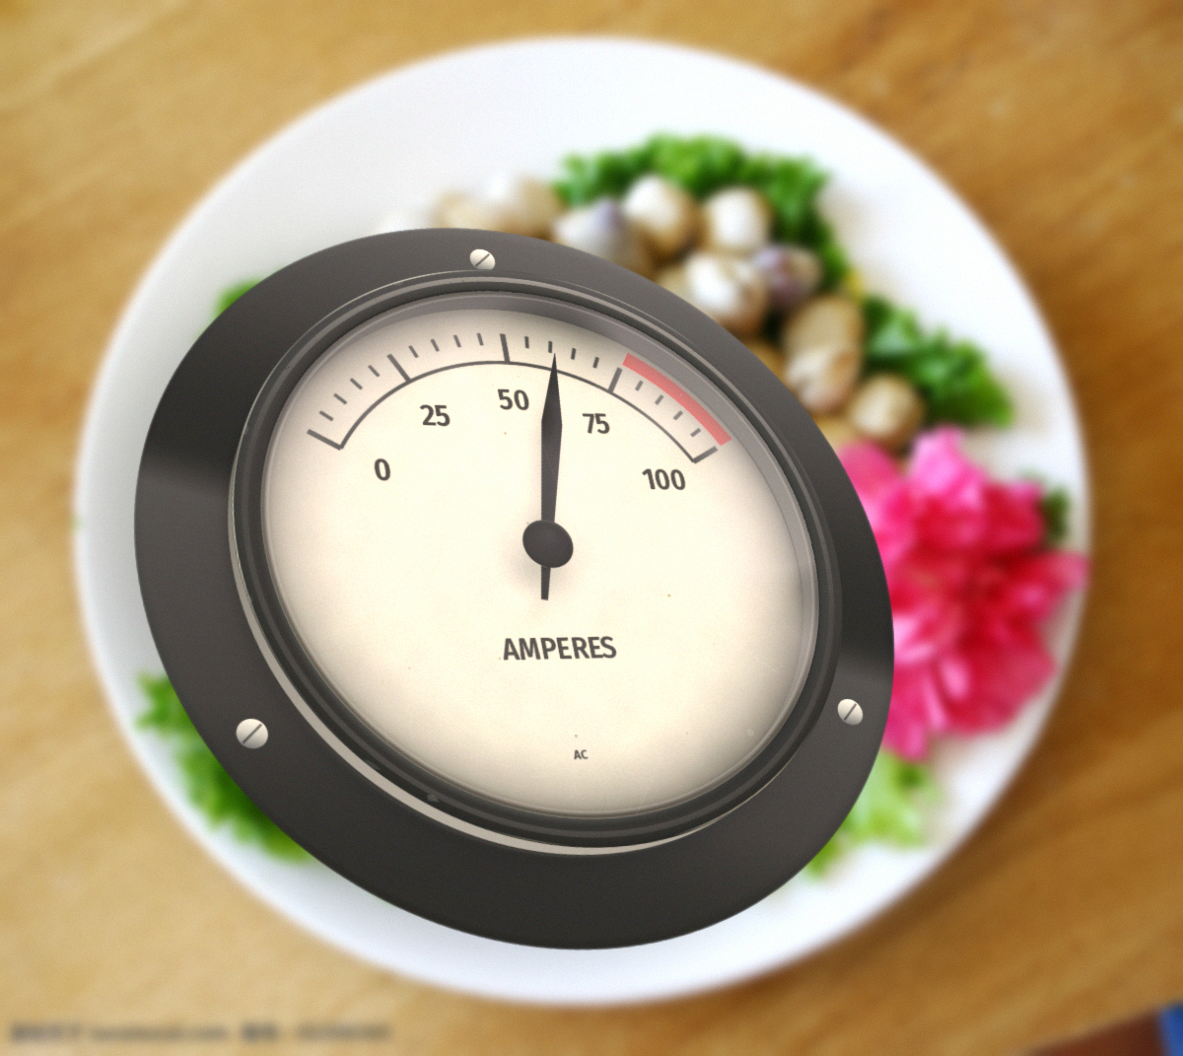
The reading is 60 A
